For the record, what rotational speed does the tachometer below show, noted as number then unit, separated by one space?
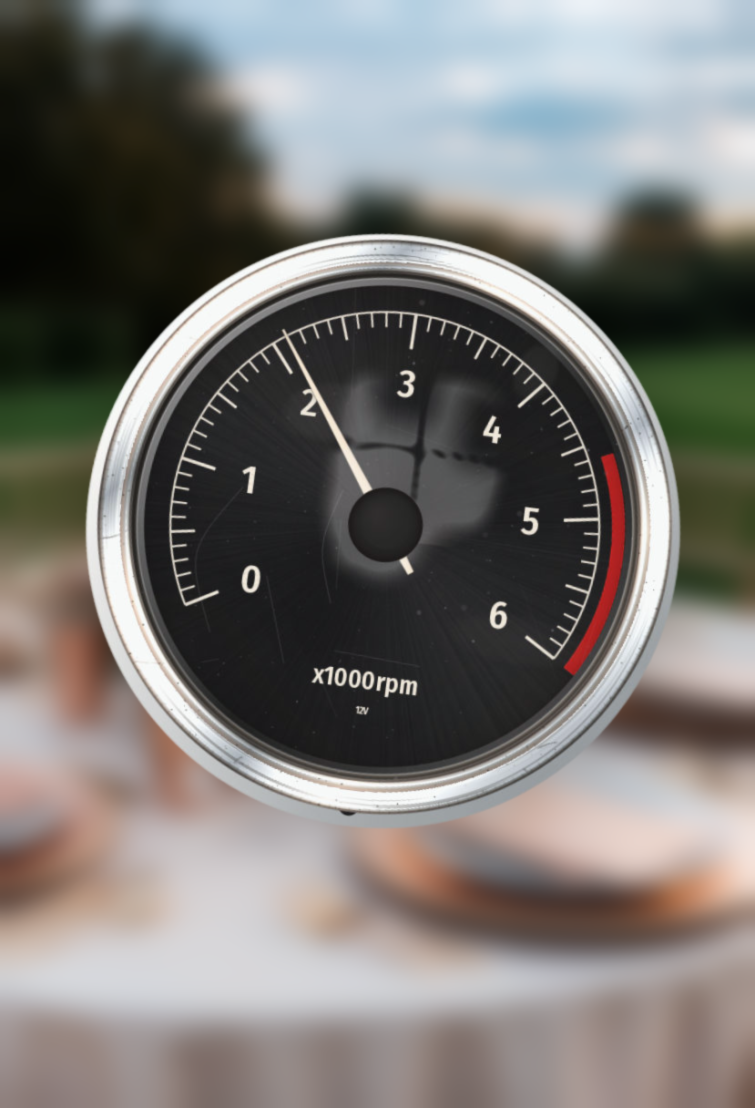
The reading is 2100 rpm
